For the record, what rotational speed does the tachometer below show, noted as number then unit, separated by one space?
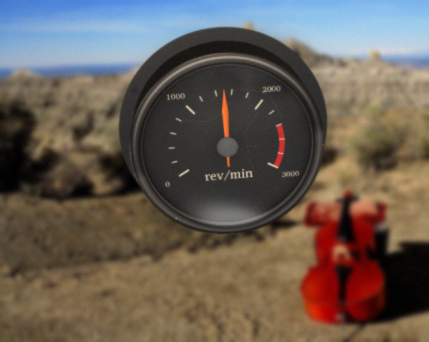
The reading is 1500 rpm
